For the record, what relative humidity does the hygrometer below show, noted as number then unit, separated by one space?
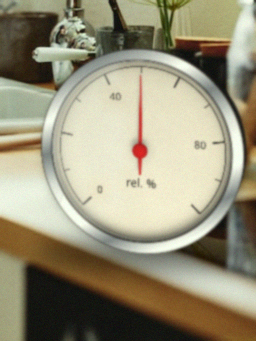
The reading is 50 %
